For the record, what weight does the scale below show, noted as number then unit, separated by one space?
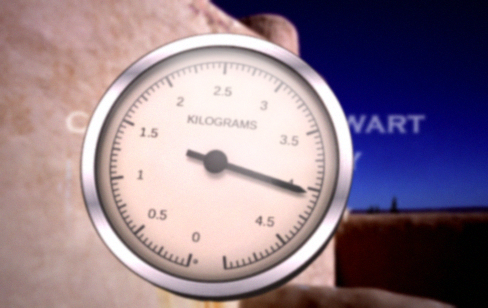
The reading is 4.05 kg
